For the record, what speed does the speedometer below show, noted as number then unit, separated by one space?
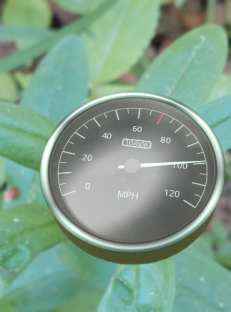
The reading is 100 mph
